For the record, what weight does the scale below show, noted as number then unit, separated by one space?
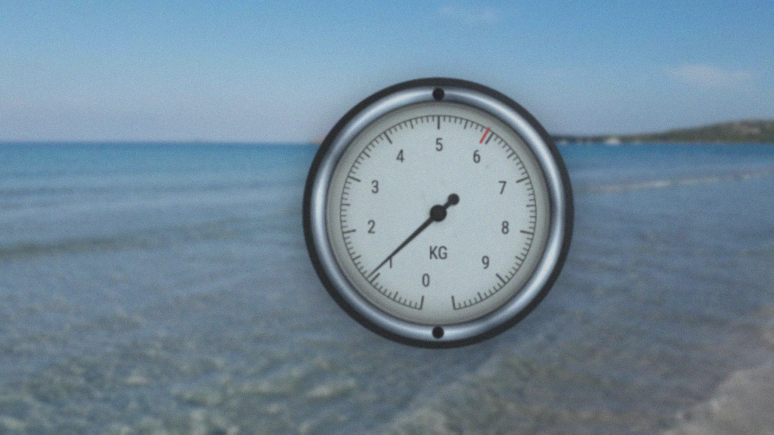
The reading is 1.1 kg
